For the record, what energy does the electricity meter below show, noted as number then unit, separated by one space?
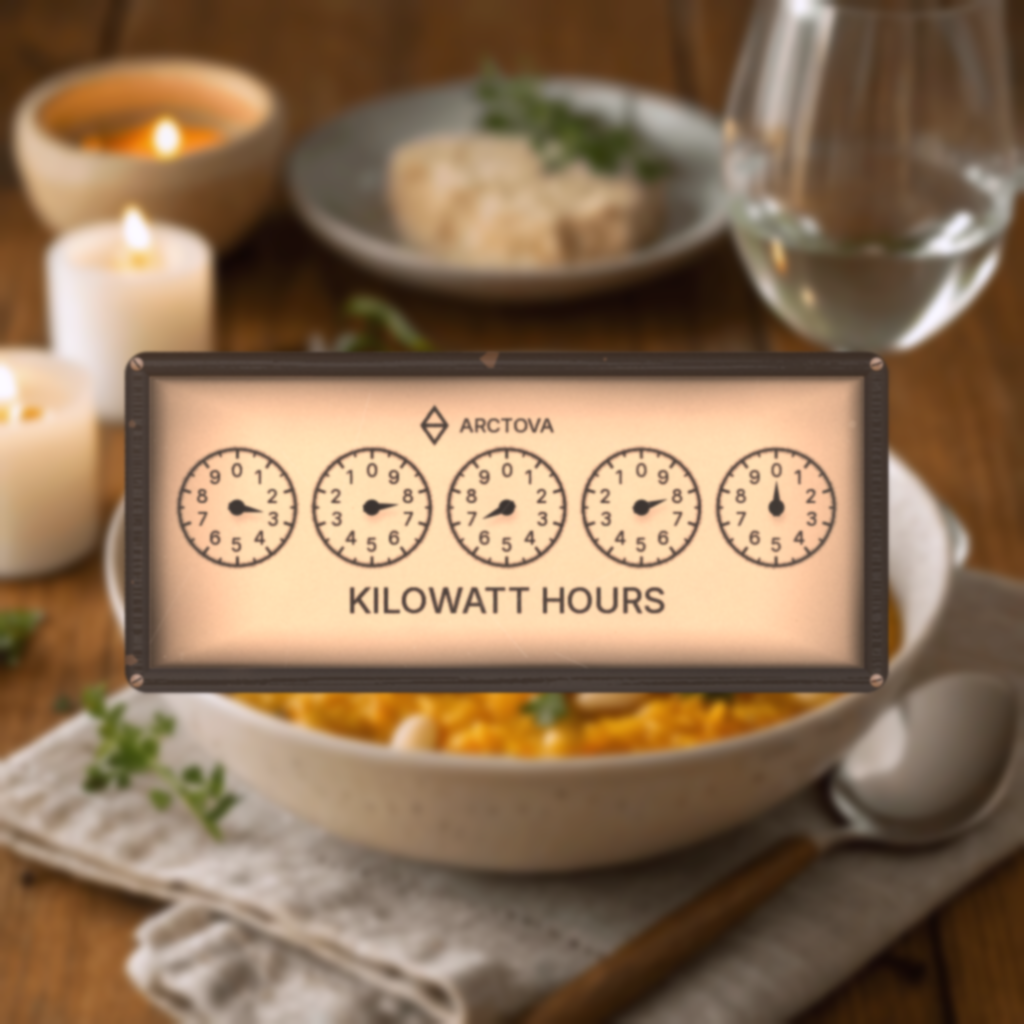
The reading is 27680 kWh
